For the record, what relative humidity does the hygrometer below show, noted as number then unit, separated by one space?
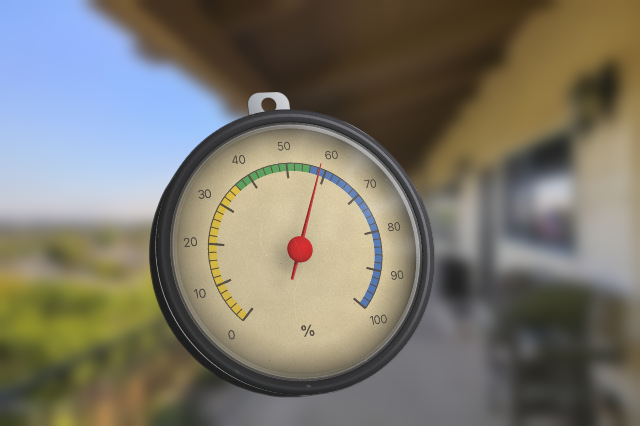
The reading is 58 %
